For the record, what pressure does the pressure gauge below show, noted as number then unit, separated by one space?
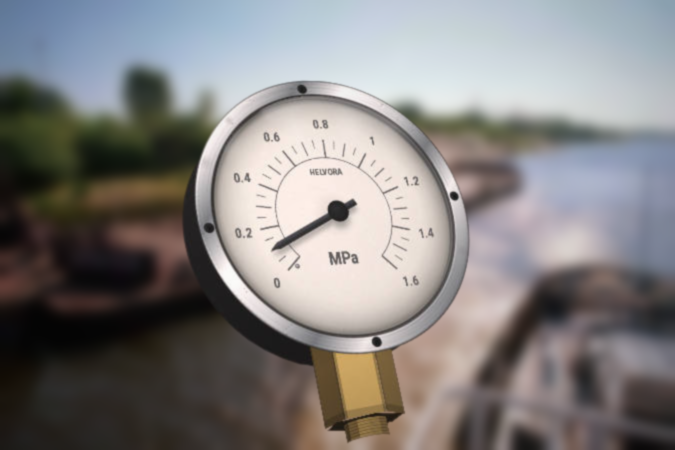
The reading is 0.1 MPa
